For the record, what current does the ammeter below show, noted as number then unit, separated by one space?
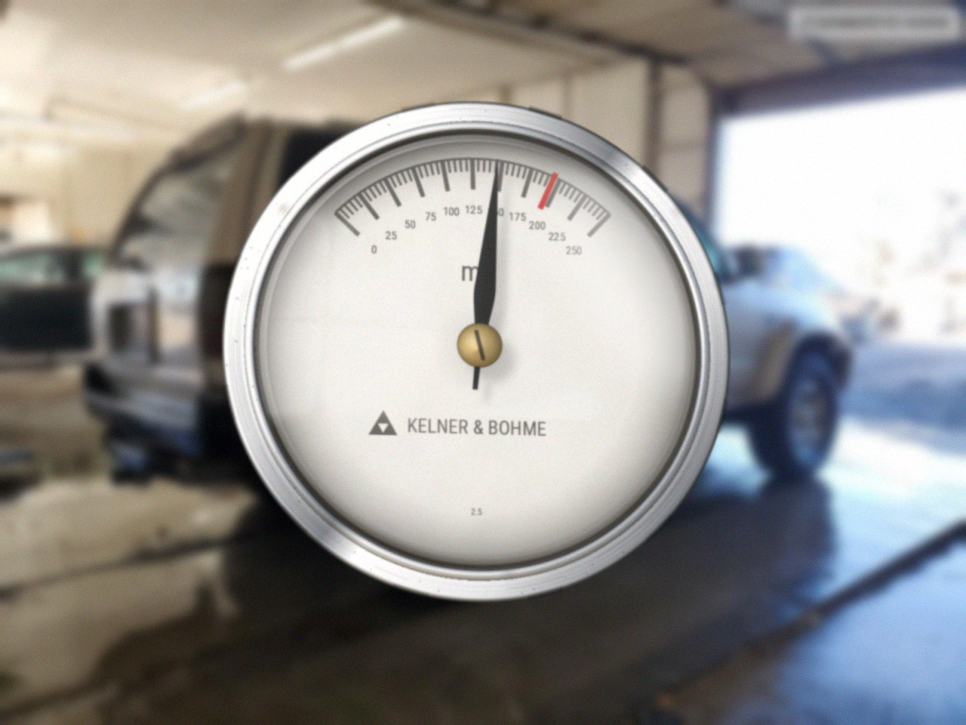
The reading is 145 mA
